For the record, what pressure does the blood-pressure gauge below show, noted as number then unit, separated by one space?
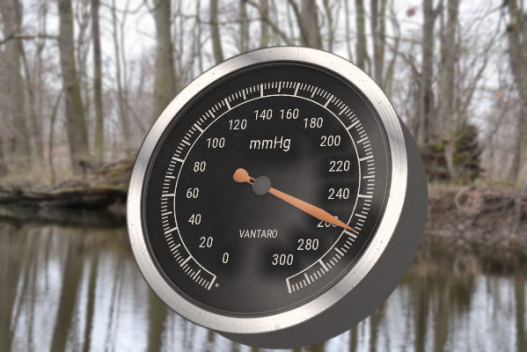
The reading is 258 mmHg
